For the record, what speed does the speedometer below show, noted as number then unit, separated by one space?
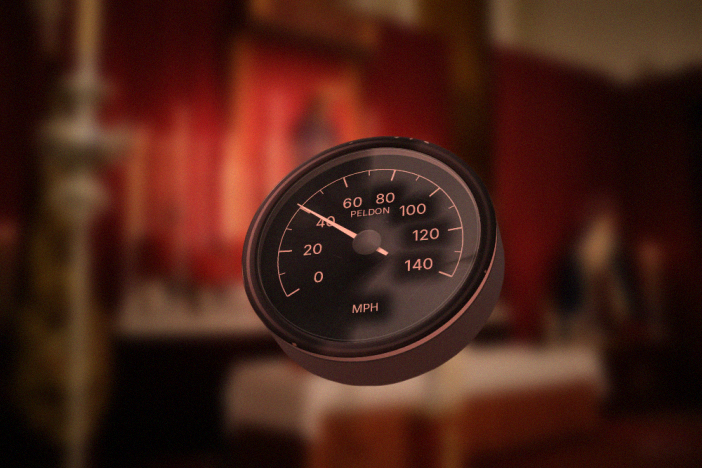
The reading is 40 mph
